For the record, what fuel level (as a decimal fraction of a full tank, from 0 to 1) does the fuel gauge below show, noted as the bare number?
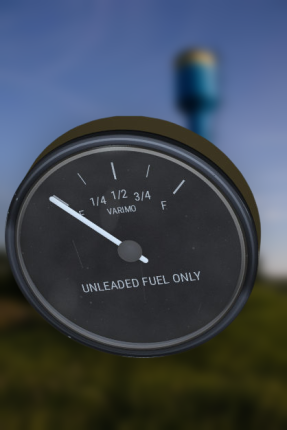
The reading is 0
